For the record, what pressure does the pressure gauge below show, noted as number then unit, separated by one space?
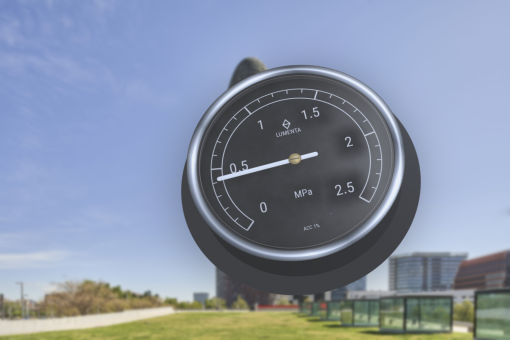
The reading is 0.4 MPa
